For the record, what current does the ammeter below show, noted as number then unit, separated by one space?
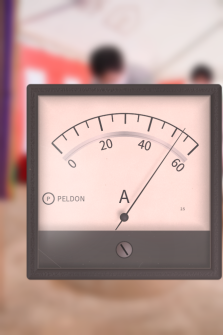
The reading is 52.5 A
